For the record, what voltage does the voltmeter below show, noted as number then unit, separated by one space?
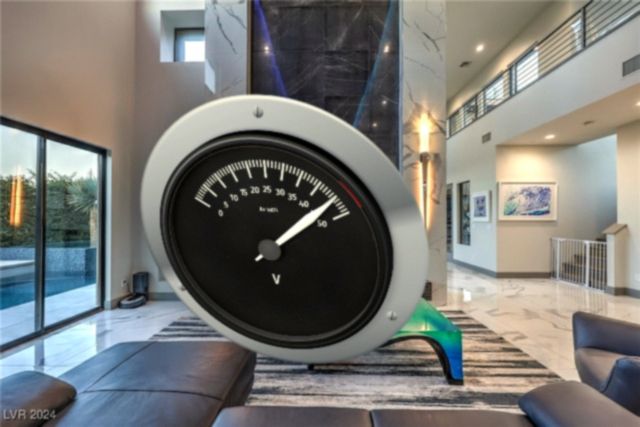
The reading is 45 V
